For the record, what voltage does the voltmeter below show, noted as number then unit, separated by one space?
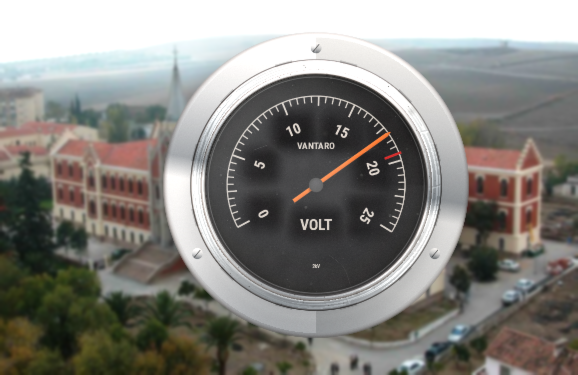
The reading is 18 V
